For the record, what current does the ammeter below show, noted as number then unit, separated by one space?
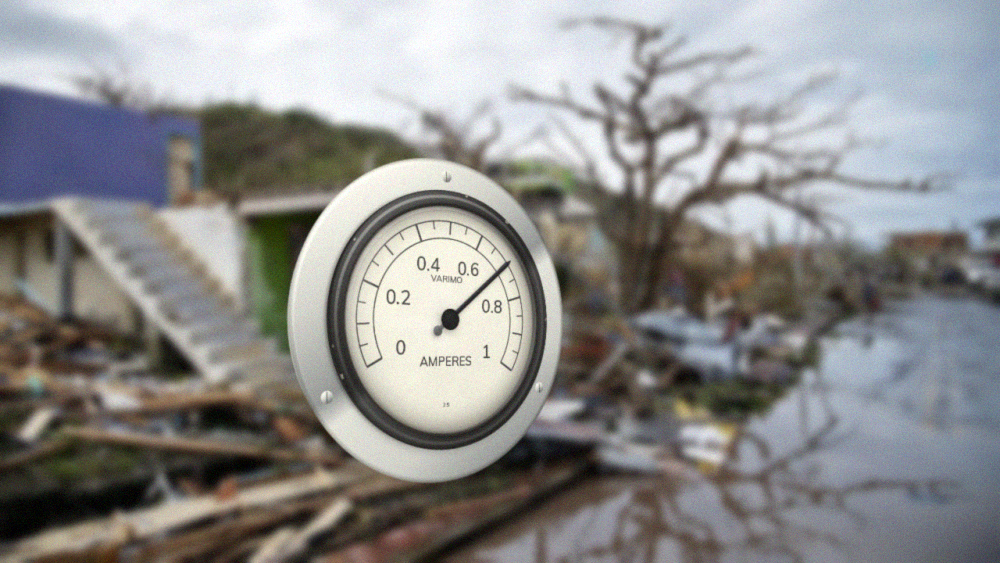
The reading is 0.7 A
